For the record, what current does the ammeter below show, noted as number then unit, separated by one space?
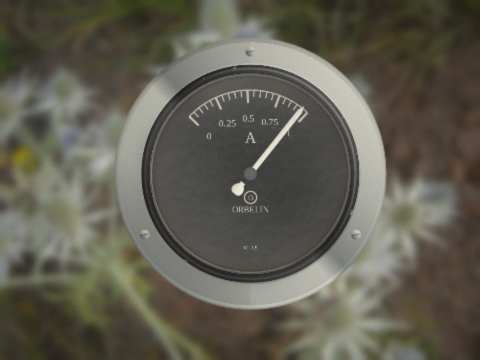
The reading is 0.95 A
